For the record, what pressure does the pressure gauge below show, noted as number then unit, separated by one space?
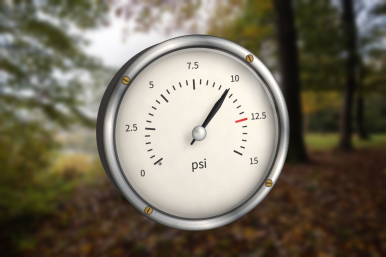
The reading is 10 psi
